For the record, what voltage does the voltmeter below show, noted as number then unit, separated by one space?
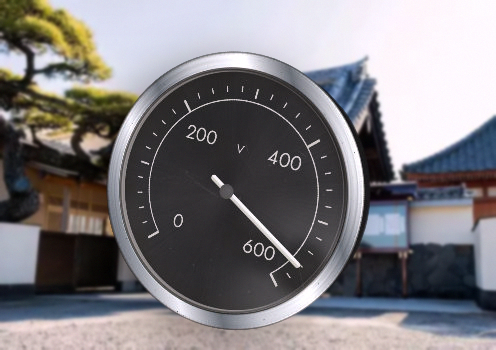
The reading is 560 V
